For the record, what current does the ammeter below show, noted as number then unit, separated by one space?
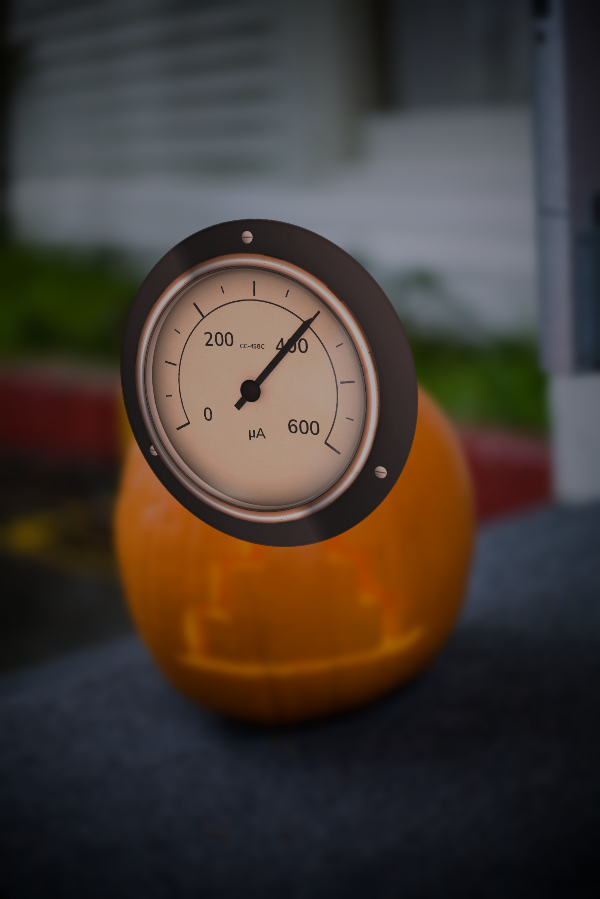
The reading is 400 µA
